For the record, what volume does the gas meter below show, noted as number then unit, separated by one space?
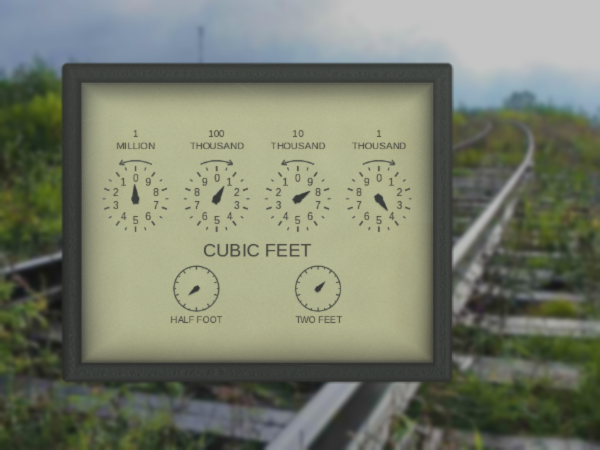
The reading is 8400 ft³
